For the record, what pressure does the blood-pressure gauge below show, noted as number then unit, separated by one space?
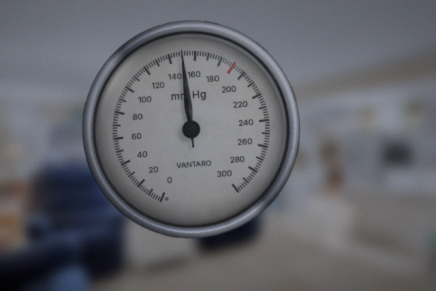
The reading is 150 mmHg
